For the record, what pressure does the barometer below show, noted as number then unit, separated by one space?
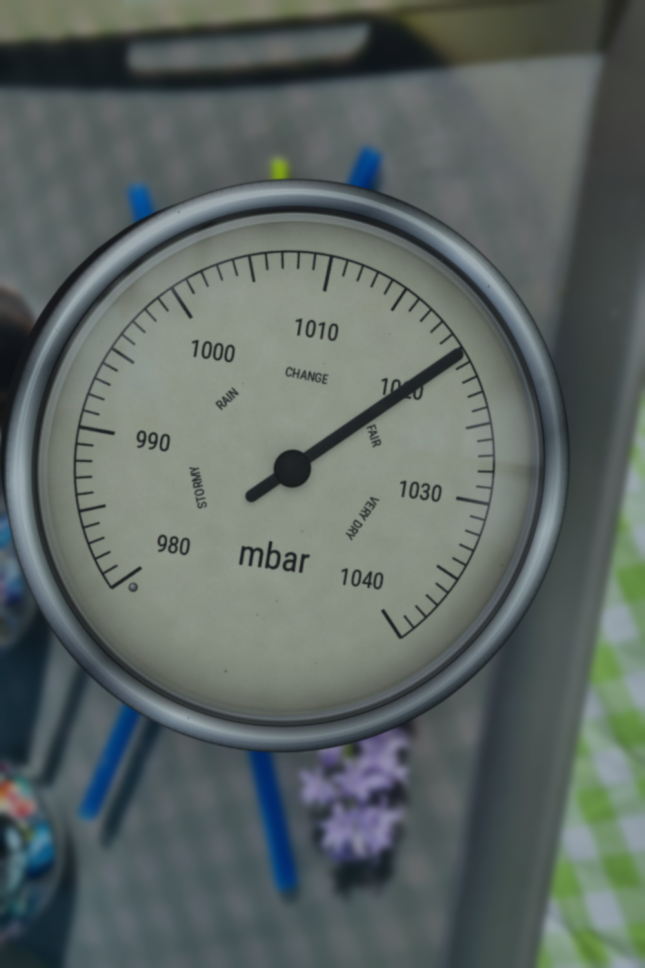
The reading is 1020 mbar
